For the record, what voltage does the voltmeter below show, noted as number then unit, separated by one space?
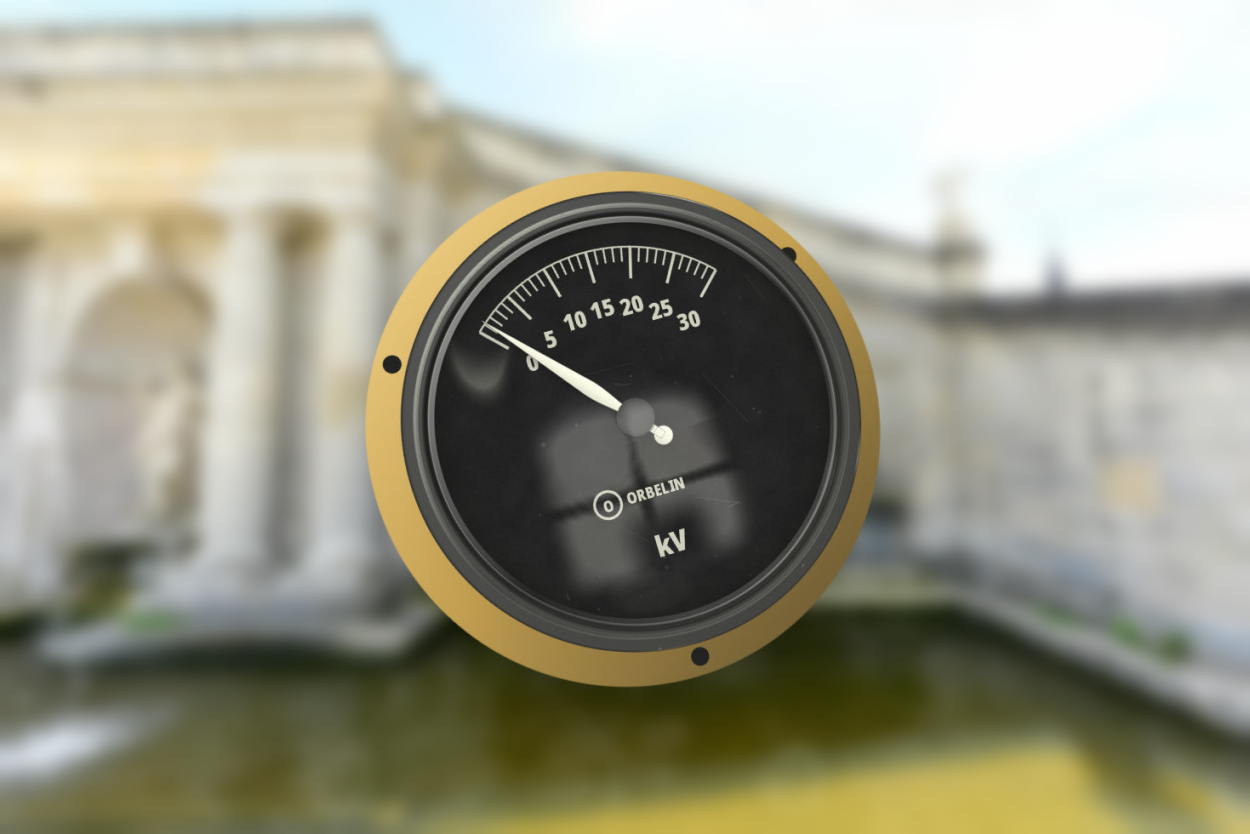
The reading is 1 kV
